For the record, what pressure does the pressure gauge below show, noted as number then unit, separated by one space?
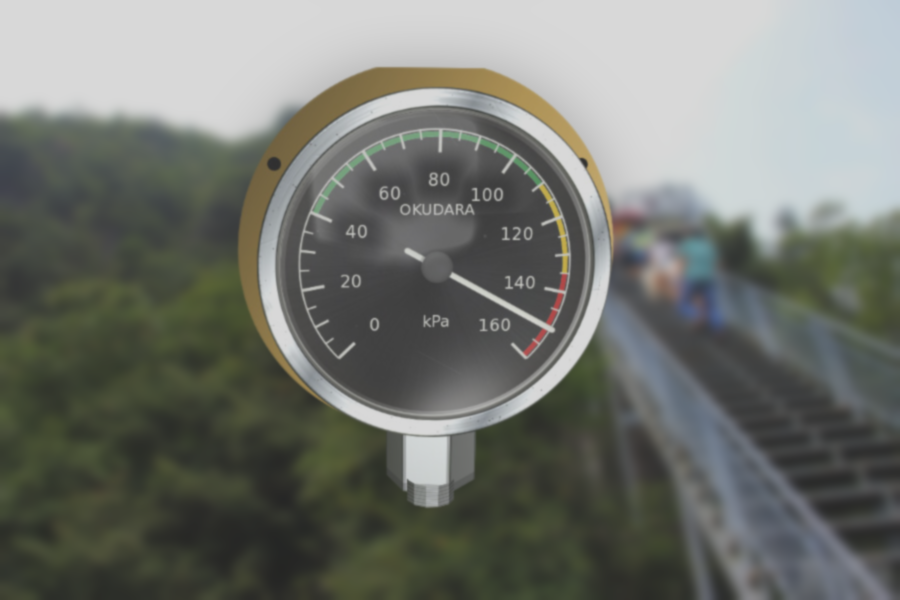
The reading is 150 kPa
